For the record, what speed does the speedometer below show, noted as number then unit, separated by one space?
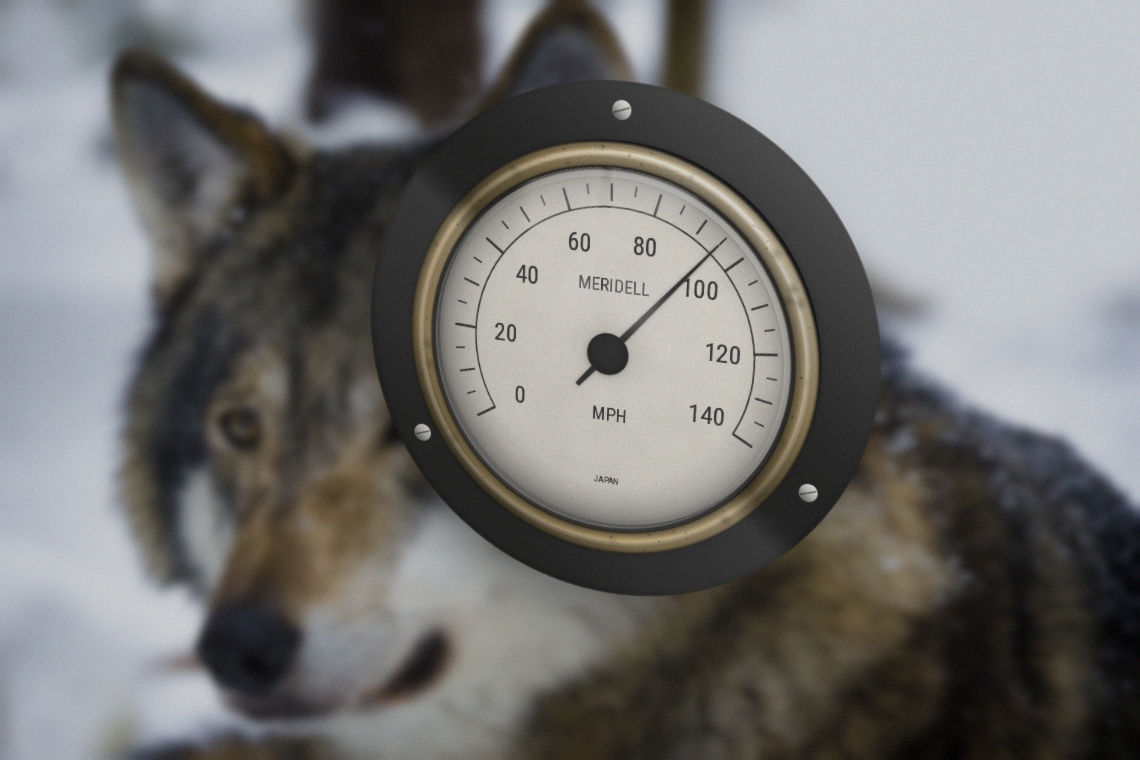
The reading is 95 mph
